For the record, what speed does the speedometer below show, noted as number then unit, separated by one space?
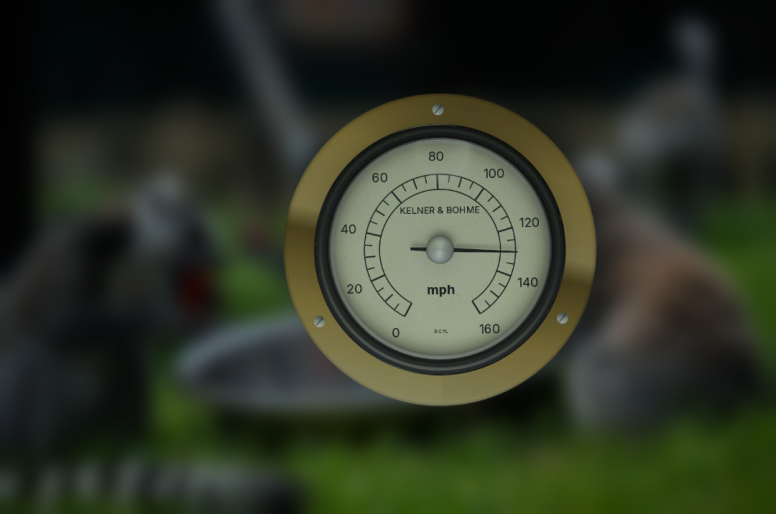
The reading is 130 mph
